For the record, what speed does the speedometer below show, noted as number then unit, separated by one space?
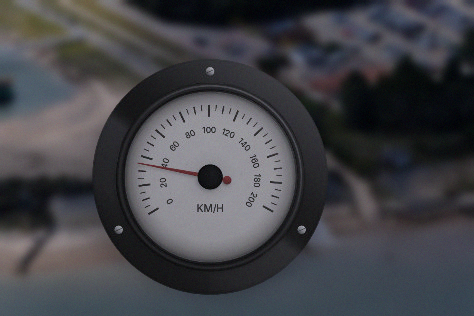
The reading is 35 km/h
